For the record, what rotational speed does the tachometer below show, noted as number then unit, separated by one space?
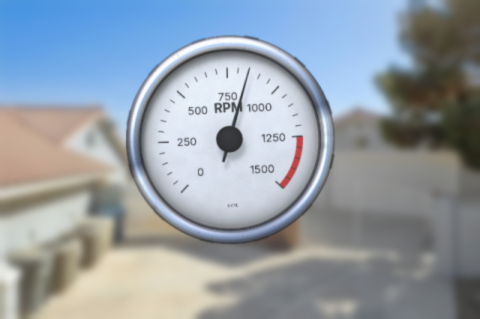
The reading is 850 rpm
